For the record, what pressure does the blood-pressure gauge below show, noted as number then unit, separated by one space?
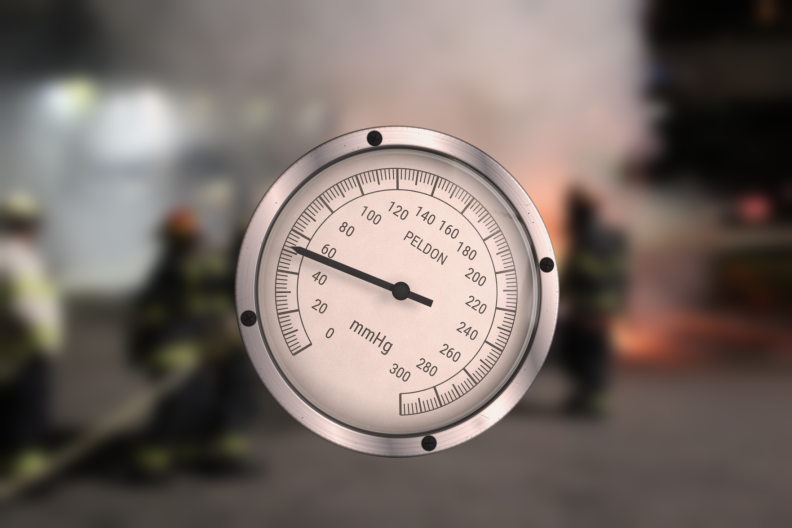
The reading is 52 mmHg
